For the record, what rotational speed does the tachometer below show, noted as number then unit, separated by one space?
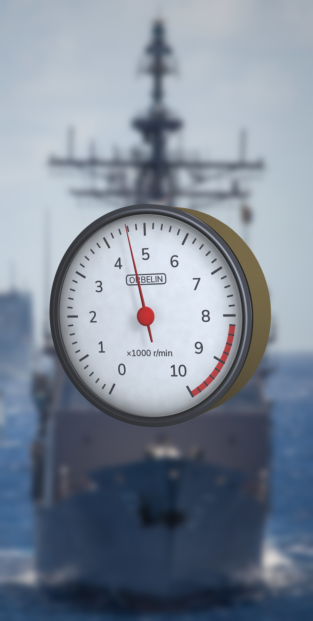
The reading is 4600 rpm
